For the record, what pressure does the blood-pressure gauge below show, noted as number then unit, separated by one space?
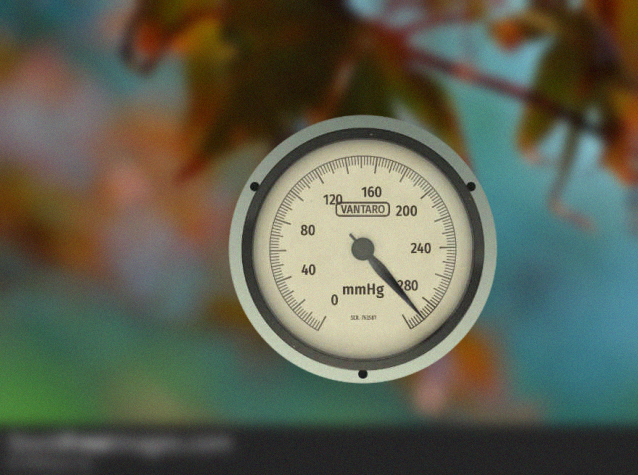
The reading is 290 mmHg
